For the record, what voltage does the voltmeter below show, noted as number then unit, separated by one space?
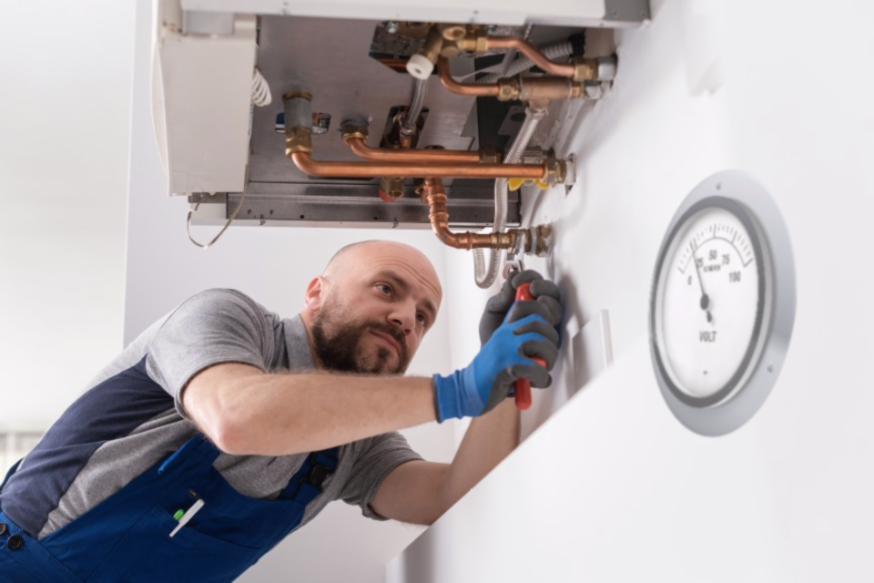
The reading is 25 V
